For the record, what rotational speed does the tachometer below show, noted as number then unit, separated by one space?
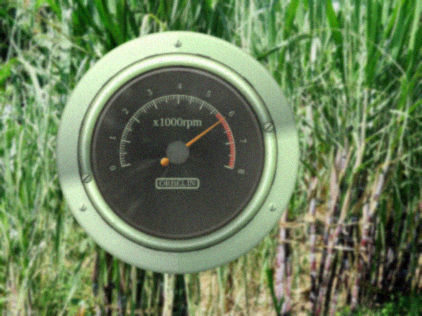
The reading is 6000 rpm
